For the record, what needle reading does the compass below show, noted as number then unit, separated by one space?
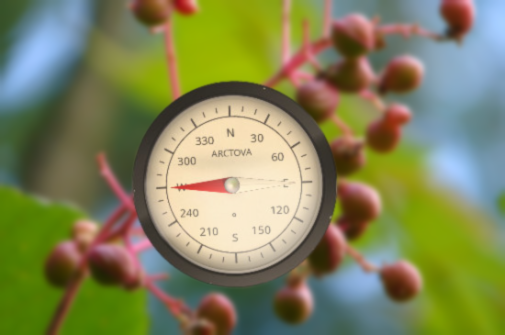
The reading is 270 °
